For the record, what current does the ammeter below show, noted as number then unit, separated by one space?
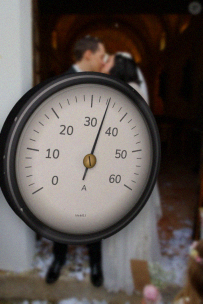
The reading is 34 A
